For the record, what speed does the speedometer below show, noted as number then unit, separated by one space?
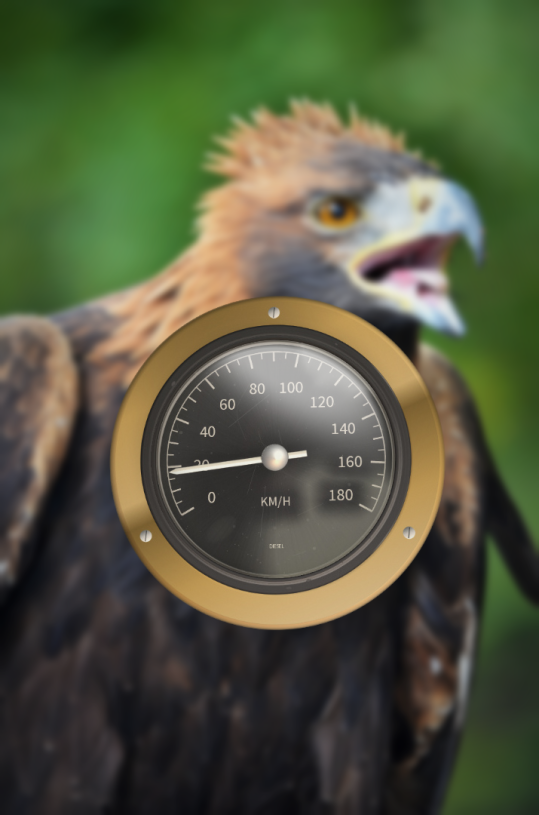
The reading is 17.5 km/h
